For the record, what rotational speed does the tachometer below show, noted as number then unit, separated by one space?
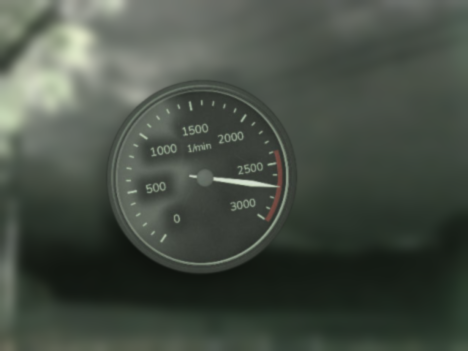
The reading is 2700 rpm
